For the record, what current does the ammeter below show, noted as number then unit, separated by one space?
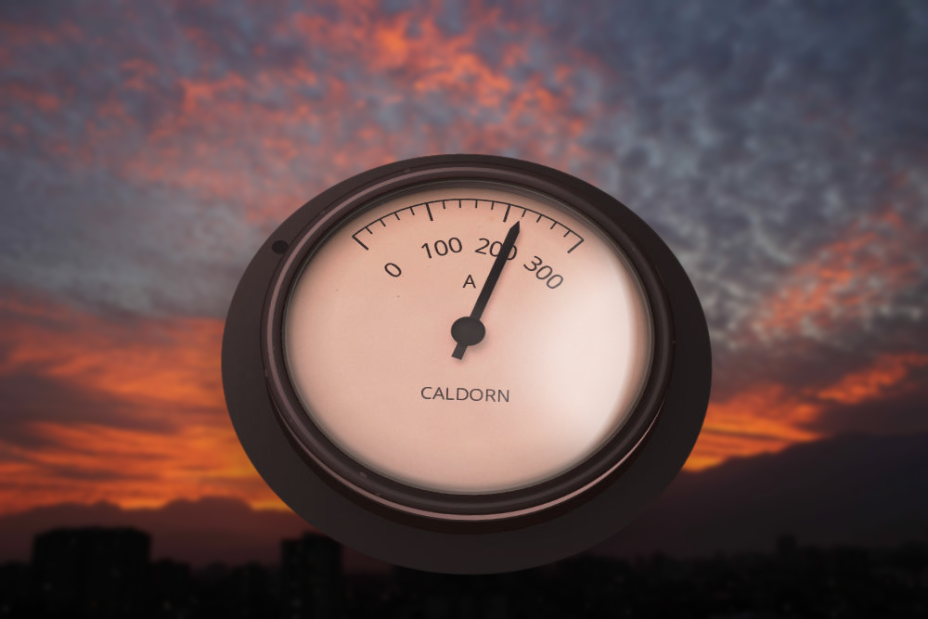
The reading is 220 A
